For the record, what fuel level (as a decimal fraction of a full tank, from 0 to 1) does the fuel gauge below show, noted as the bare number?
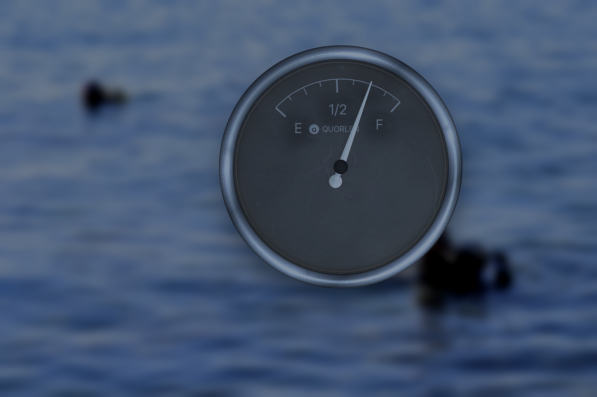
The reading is 0.75
